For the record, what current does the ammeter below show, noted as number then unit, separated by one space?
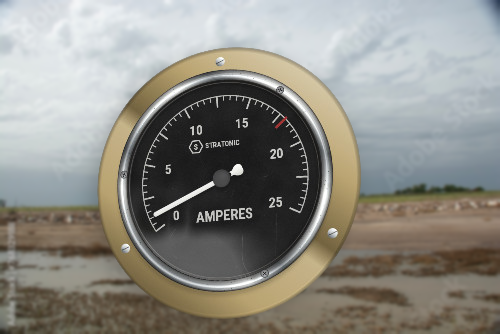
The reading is 1 A
